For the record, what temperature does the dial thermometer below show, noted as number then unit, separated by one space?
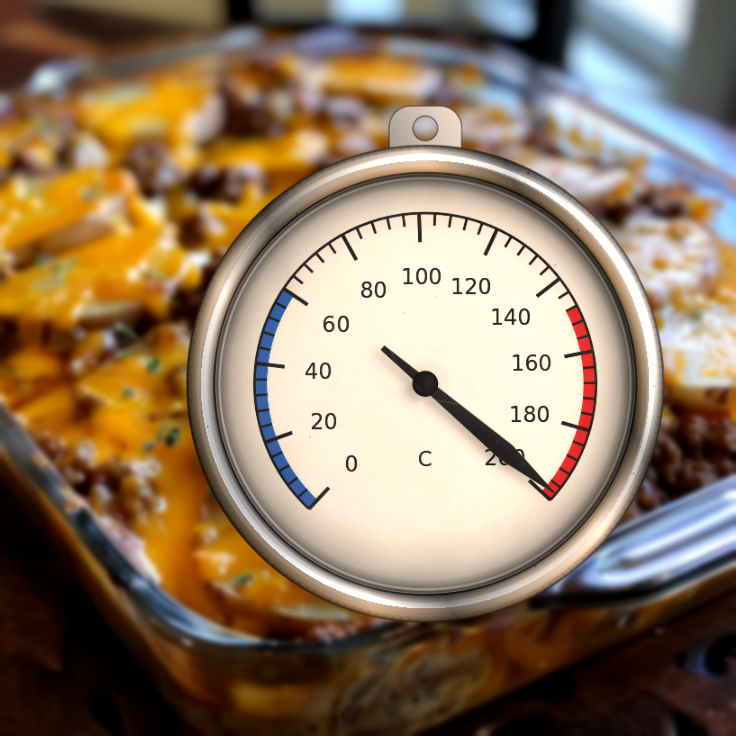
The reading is 198 °C
